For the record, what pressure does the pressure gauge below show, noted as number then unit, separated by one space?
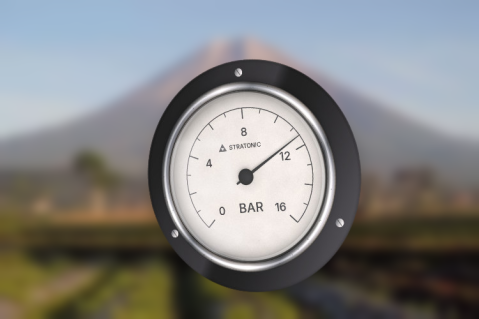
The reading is 11.5 bar
